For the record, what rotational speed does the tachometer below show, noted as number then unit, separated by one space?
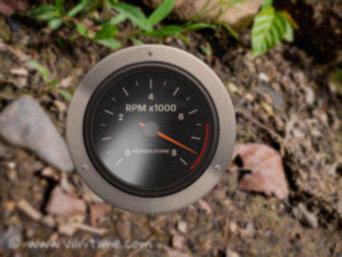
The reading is 7500 rpm
